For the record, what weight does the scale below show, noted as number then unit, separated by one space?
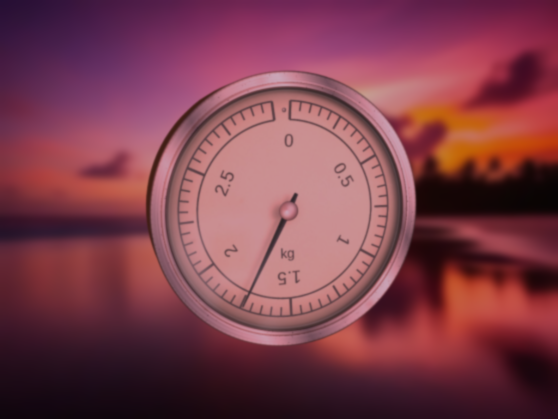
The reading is 1.75 kg
